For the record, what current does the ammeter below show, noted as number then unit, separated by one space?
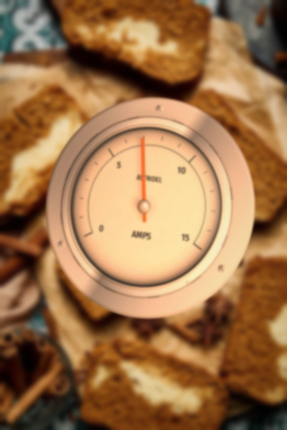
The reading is 7 A
